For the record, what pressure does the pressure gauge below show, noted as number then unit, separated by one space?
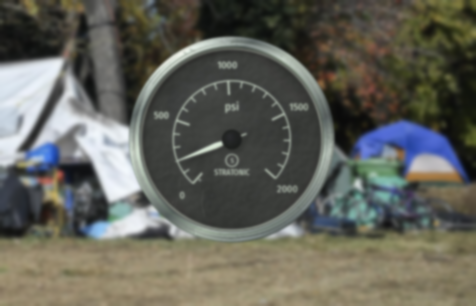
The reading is 200 psi
